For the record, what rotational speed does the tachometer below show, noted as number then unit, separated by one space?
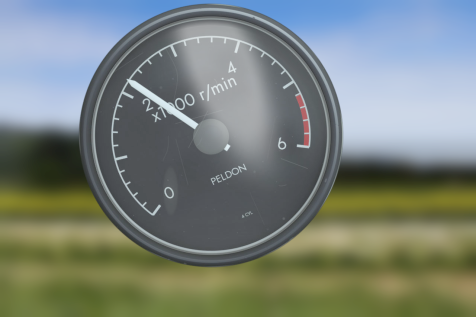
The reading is 2200 rpm
